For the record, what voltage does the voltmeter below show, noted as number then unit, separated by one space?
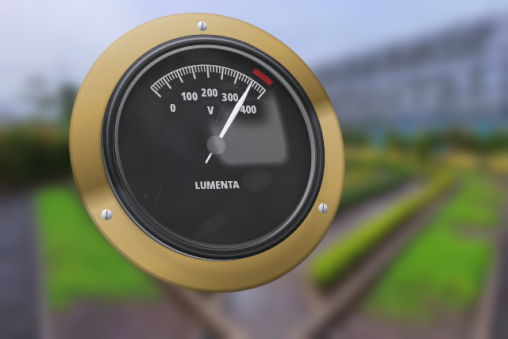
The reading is 350 V
